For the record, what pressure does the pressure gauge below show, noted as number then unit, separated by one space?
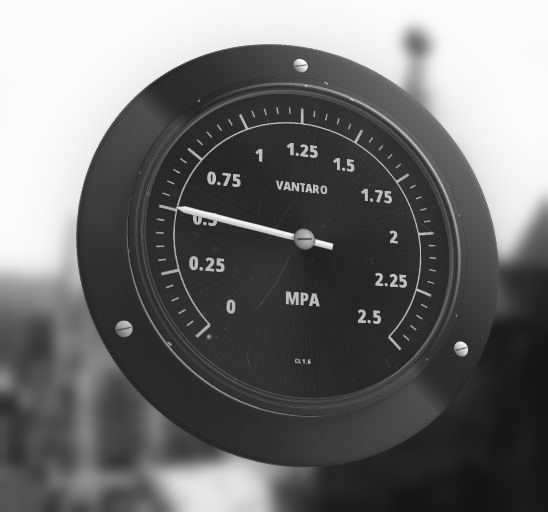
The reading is 0.5 MPa
